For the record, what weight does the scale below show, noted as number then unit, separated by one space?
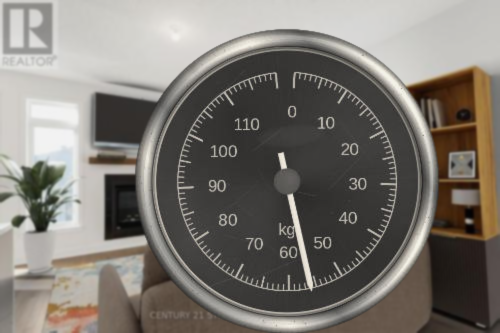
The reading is 56 kg
